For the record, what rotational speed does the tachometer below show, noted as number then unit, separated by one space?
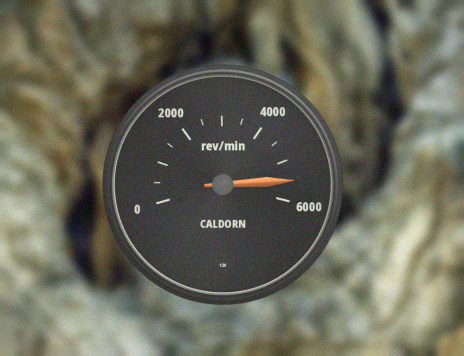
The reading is 5500 rpm
